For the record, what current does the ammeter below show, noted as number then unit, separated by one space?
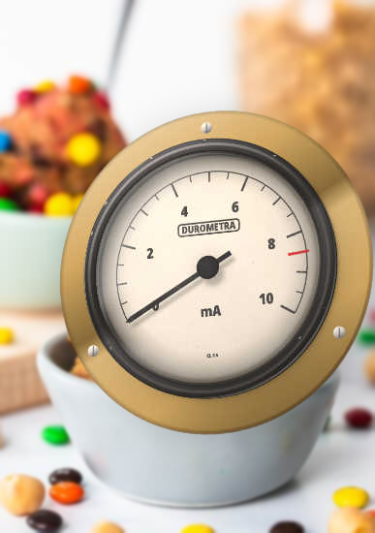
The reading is 0 mA
